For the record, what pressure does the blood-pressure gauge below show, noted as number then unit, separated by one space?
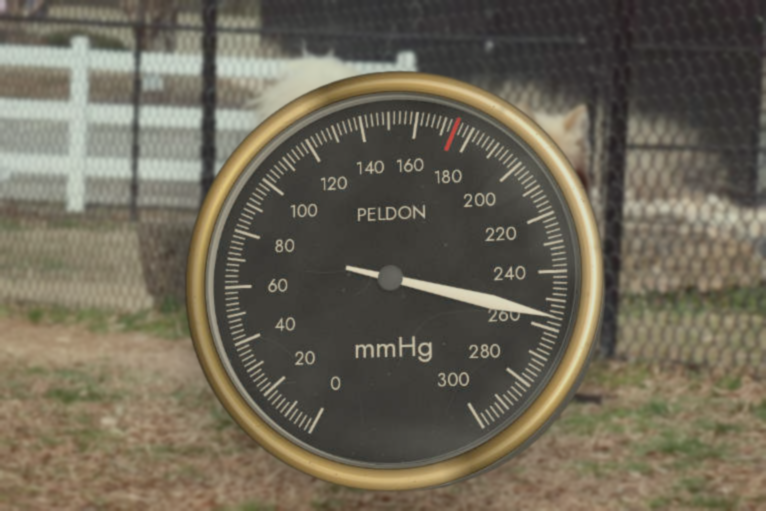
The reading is 256 mmHg
